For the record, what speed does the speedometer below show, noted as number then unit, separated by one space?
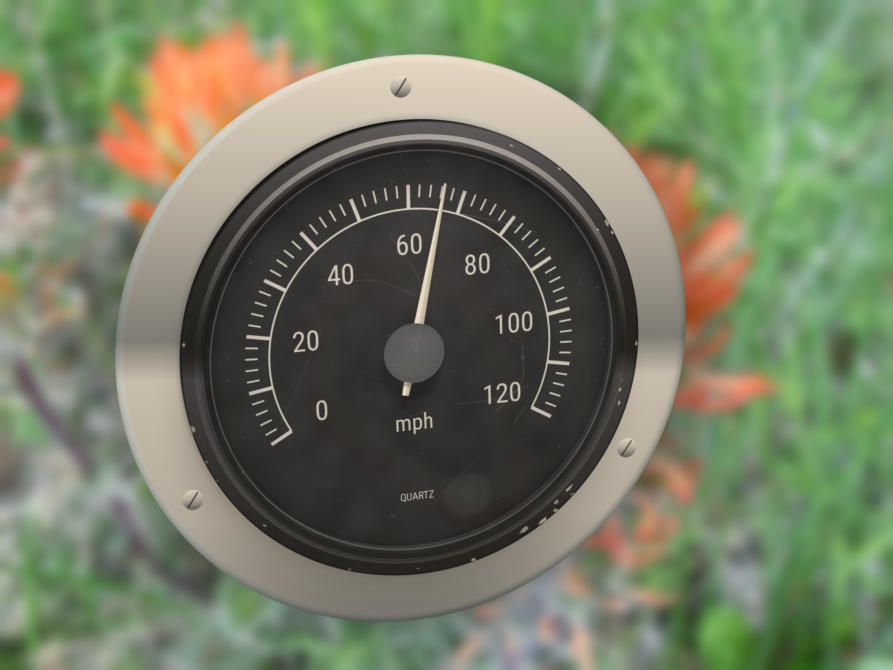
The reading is 66 mph
